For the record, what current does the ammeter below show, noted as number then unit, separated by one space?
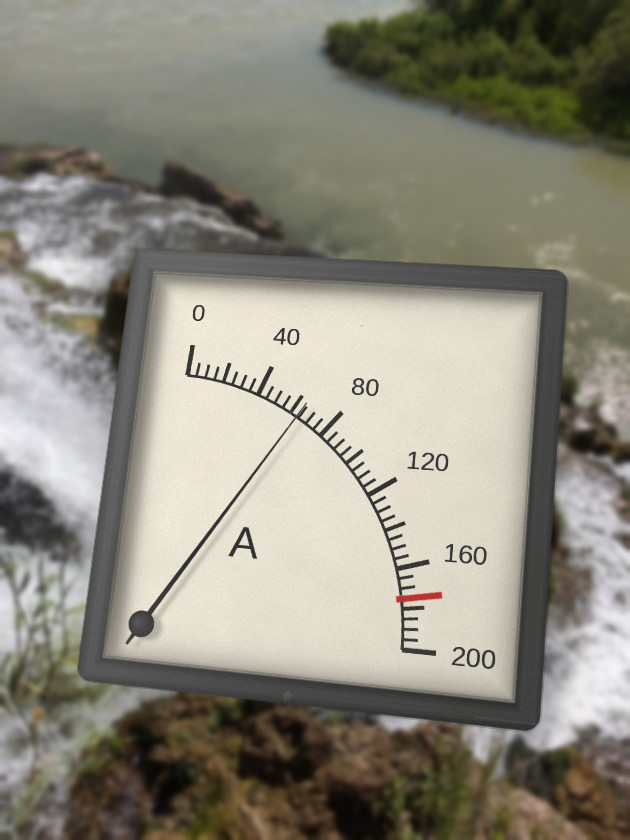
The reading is 65 A
